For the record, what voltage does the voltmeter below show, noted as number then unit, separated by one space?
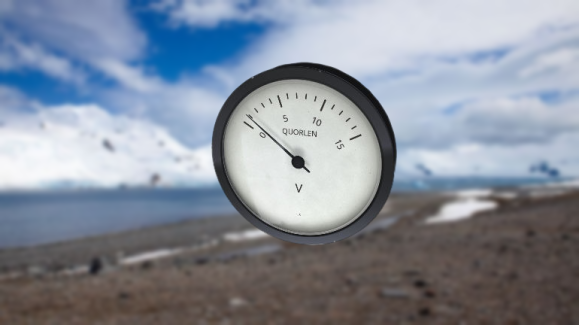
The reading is 1 V
